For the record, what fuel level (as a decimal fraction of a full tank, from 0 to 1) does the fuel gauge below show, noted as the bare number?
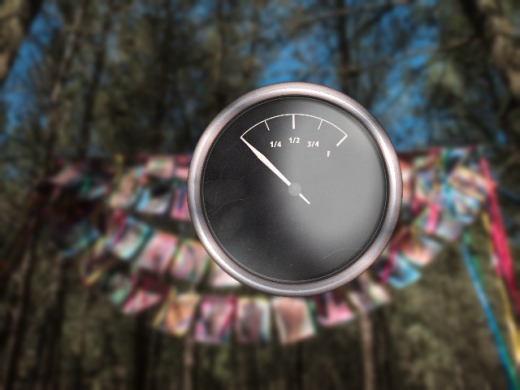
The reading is 0
